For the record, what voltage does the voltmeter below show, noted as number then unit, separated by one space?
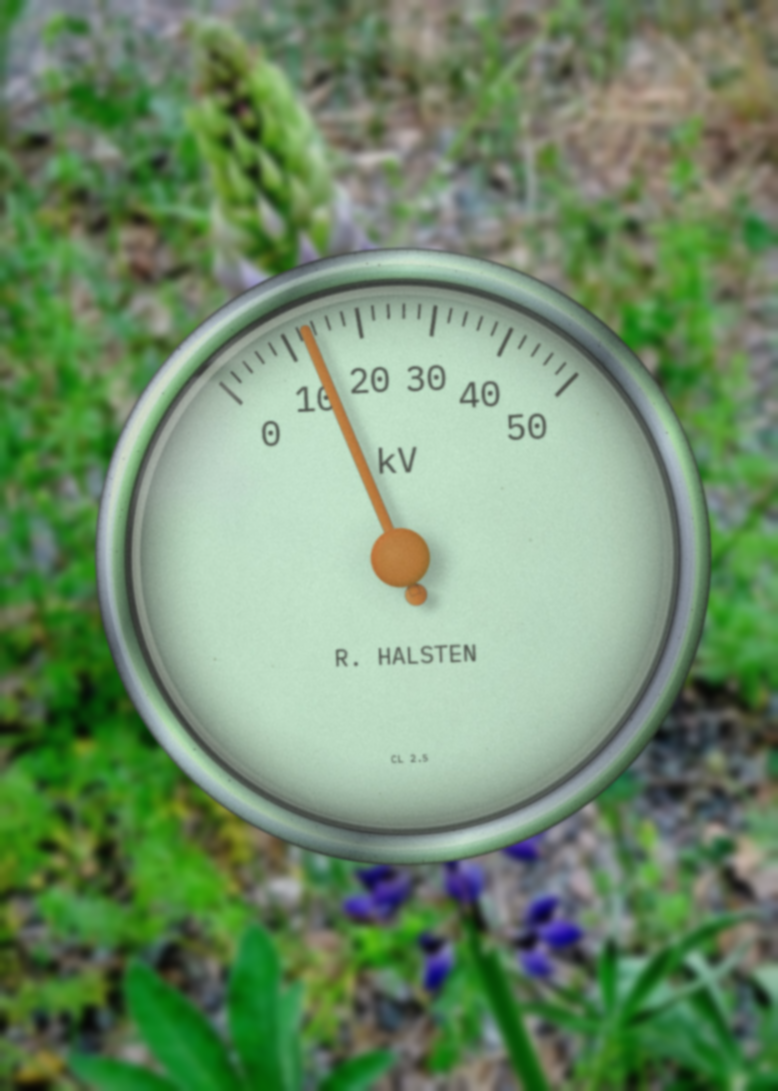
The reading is 13 kV
